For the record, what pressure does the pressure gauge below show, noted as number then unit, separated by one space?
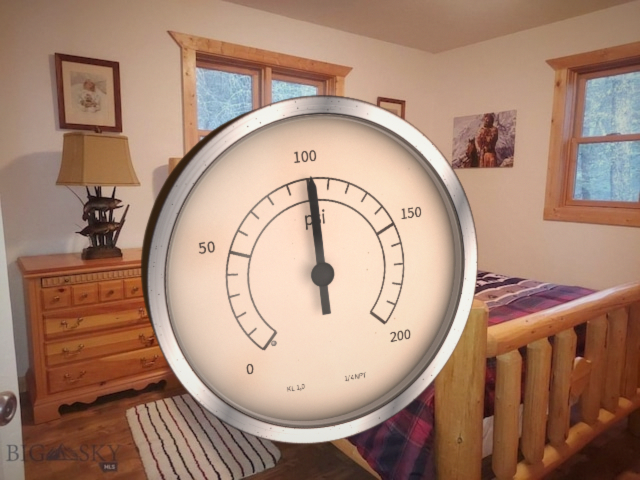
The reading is 100 psi
